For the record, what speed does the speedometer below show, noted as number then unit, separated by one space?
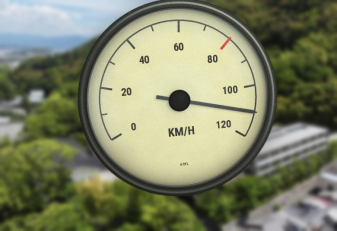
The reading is 110 km/h
